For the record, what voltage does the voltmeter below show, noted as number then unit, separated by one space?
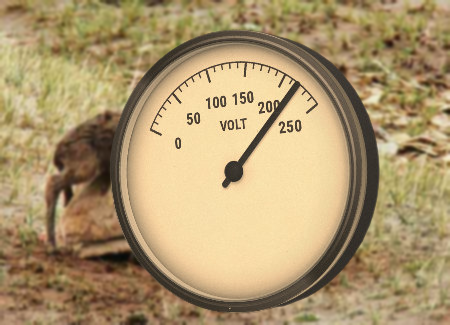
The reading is 220 V
